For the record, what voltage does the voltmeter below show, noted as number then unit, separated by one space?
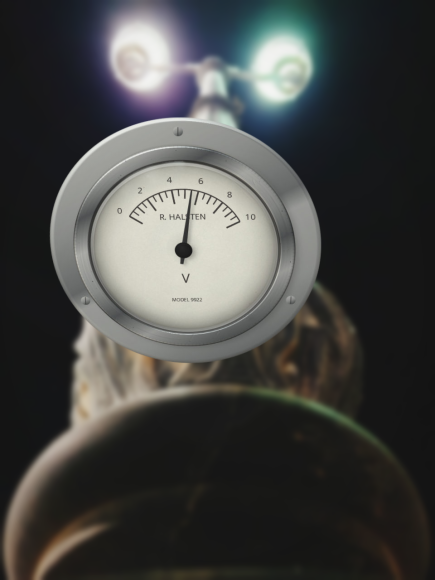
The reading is 5.5 V
